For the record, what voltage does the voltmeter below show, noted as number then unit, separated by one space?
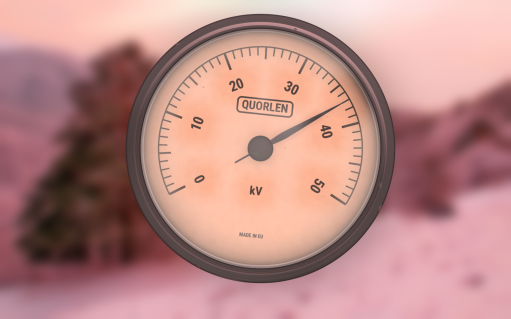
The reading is 37 kV
